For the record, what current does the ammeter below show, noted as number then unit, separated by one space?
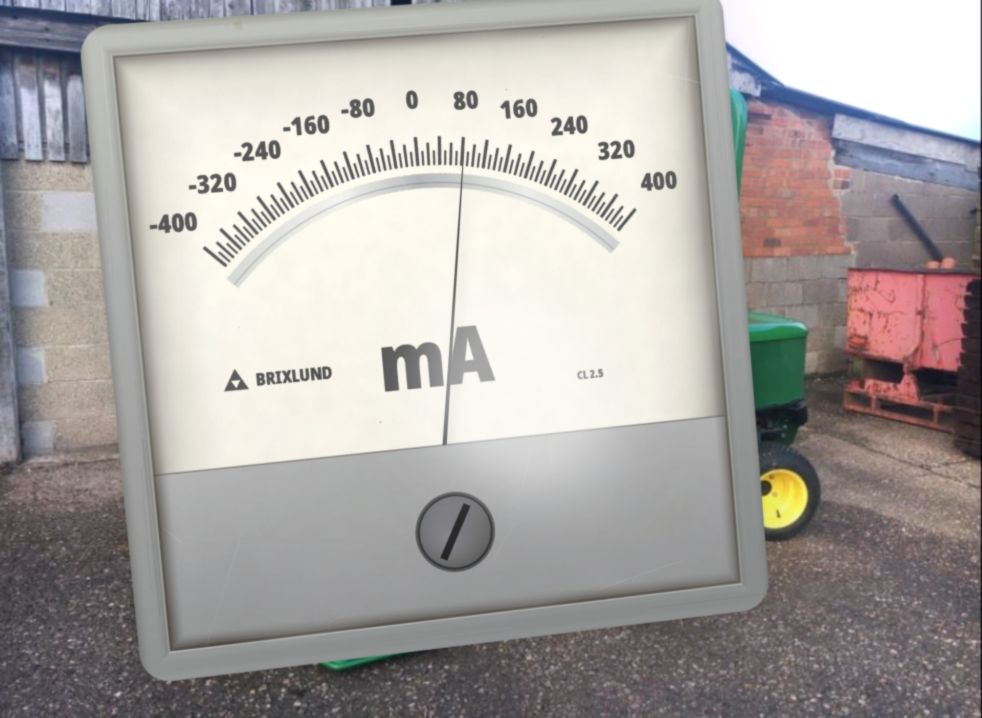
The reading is 80 mA
